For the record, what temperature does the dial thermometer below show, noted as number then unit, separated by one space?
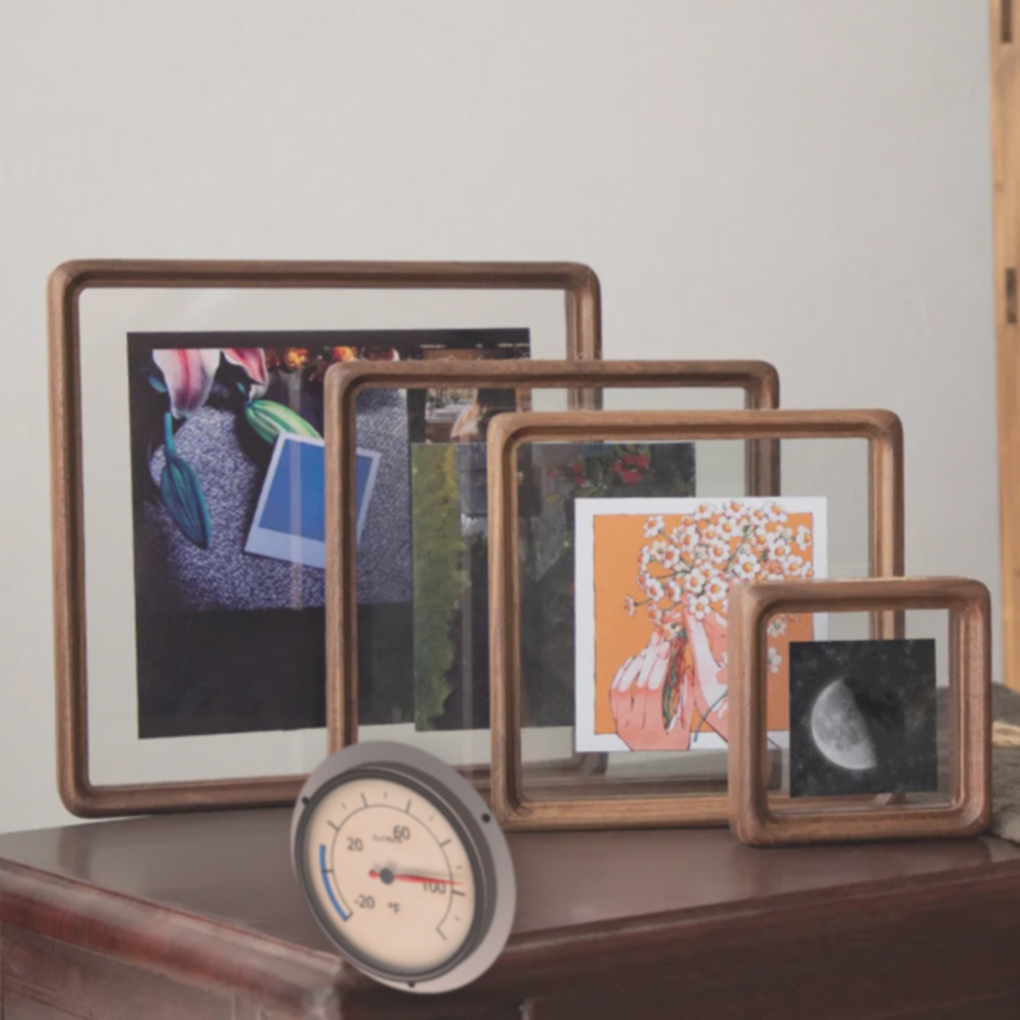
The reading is 95 °F
